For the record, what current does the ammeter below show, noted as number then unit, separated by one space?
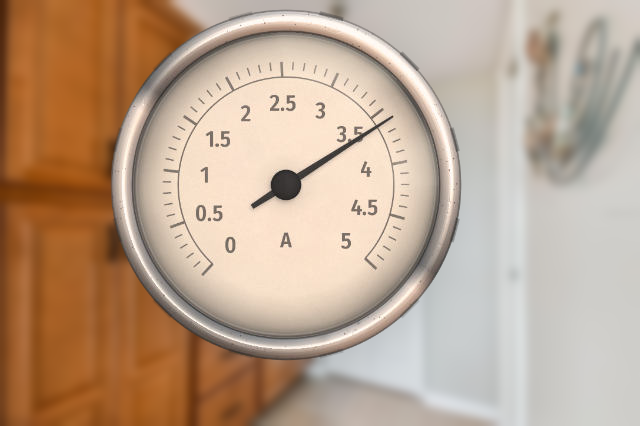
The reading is 3.6 A
